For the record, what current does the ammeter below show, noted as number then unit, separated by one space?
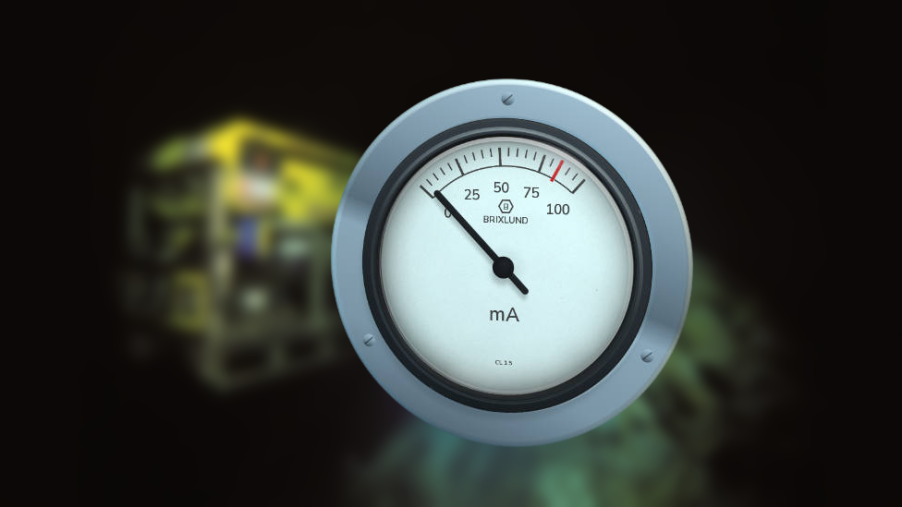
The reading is 5 mA
